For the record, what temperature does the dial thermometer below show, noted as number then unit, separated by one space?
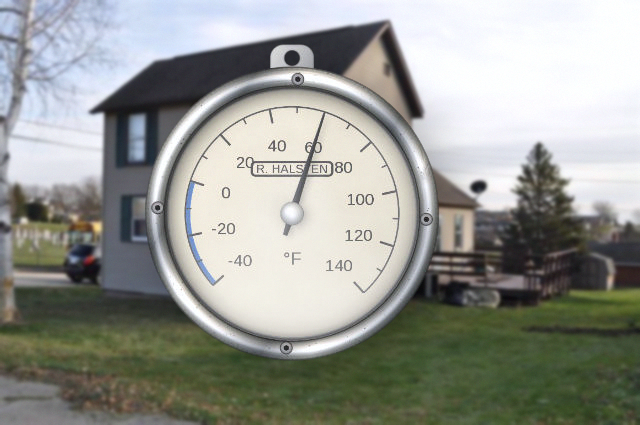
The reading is 60 °F
